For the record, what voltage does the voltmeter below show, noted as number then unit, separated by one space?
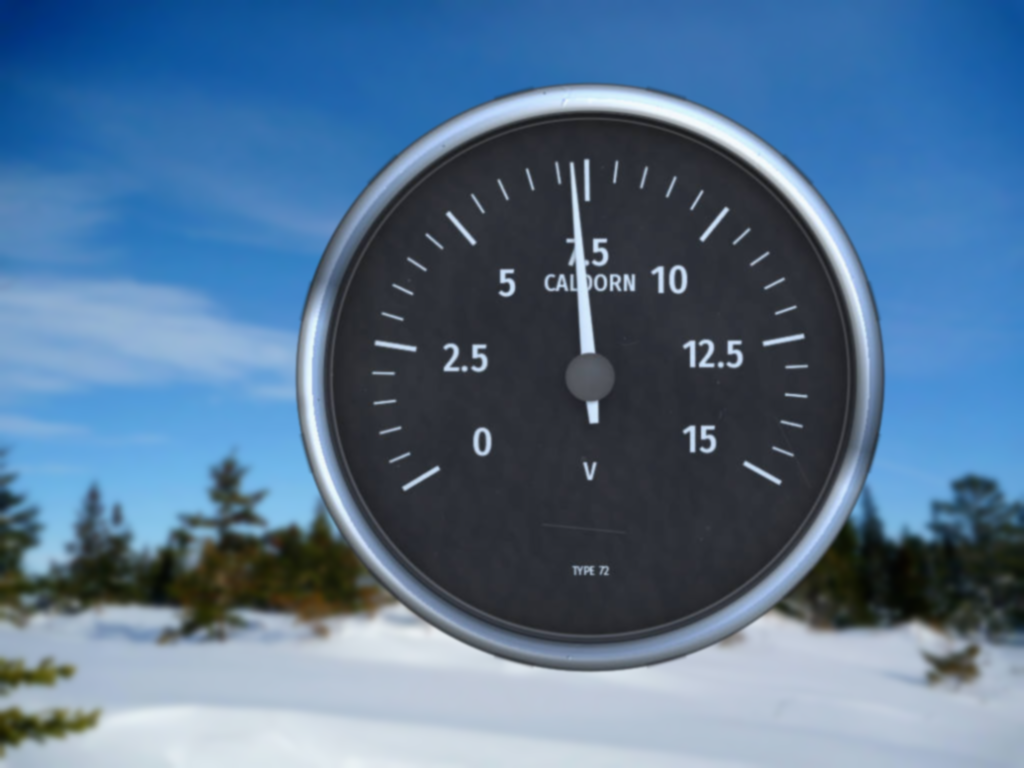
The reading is 7.25 V
